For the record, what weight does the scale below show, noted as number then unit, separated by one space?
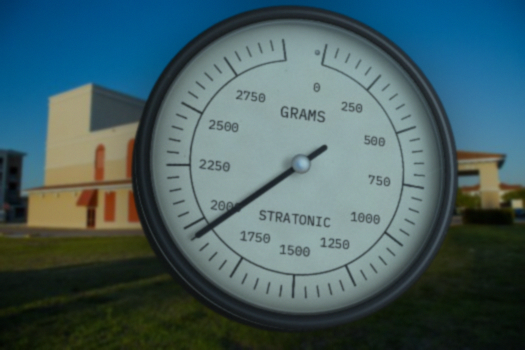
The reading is 1950 g
